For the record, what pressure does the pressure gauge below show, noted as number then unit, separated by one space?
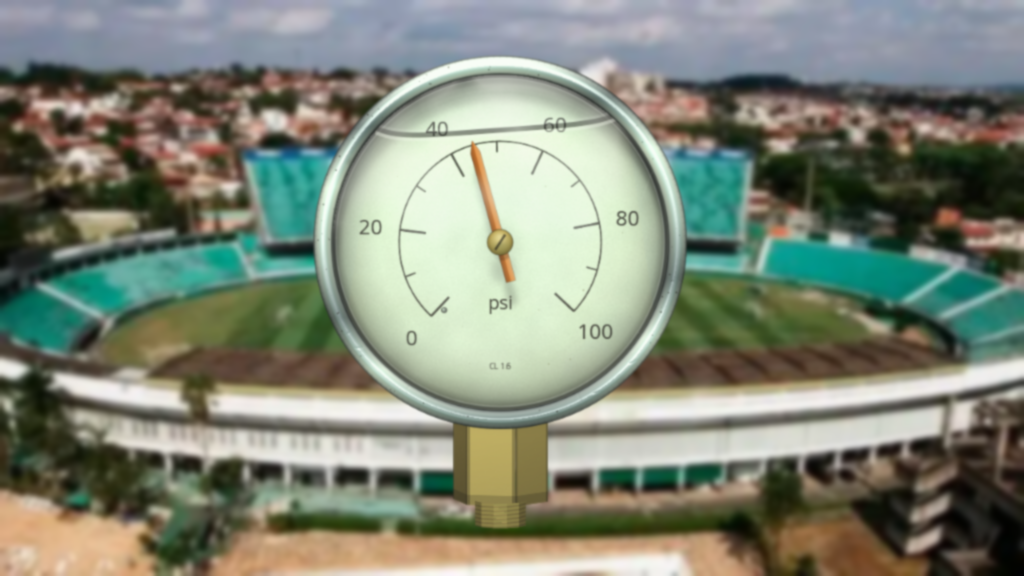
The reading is 45 psi
